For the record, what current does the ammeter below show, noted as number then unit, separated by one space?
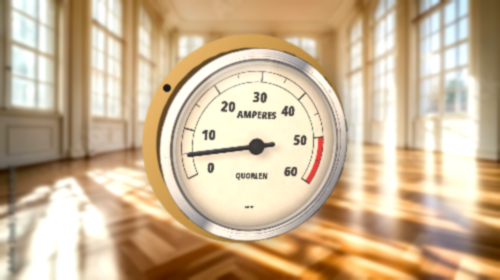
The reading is 5 A
